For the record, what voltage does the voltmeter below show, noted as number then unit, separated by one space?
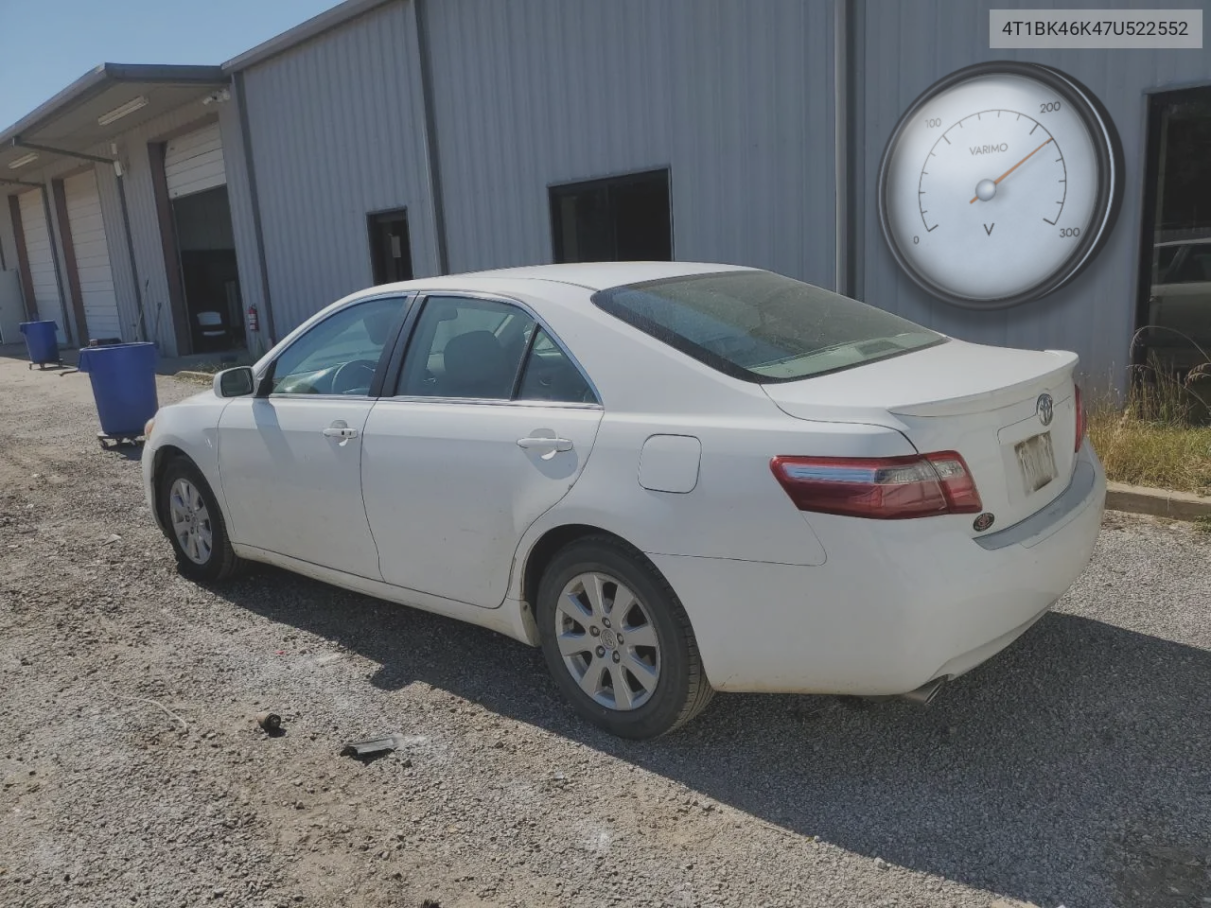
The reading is 220 V
